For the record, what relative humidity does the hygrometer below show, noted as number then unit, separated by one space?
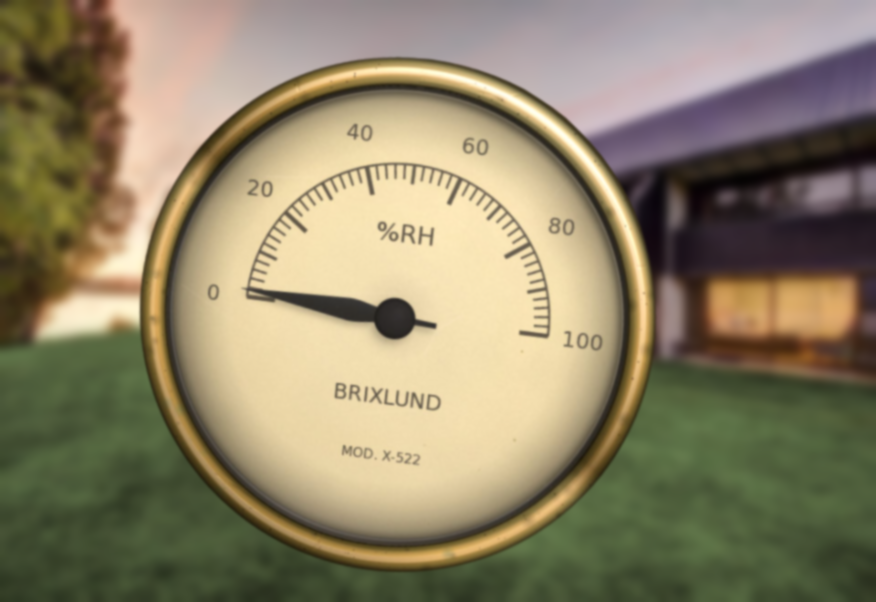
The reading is 2 %
